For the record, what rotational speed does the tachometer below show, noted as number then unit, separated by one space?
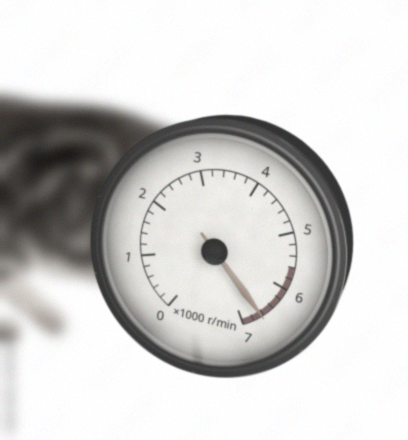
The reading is 6600 rpm
